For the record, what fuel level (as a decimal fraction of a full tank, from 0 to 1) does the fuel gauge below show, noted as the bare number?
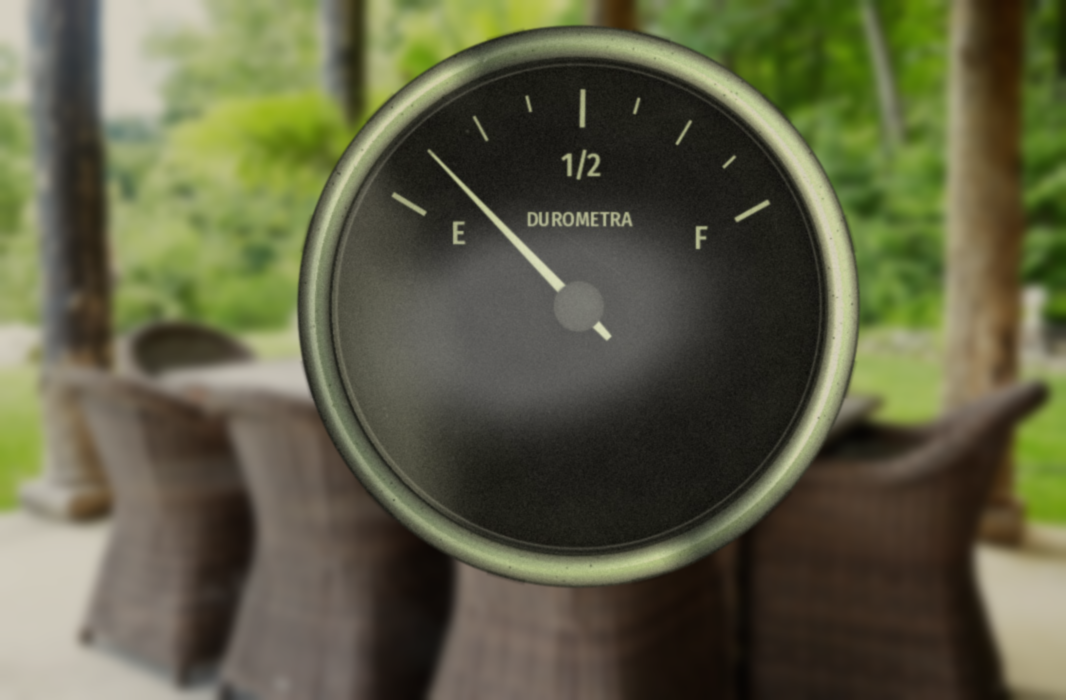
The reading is 0.125
